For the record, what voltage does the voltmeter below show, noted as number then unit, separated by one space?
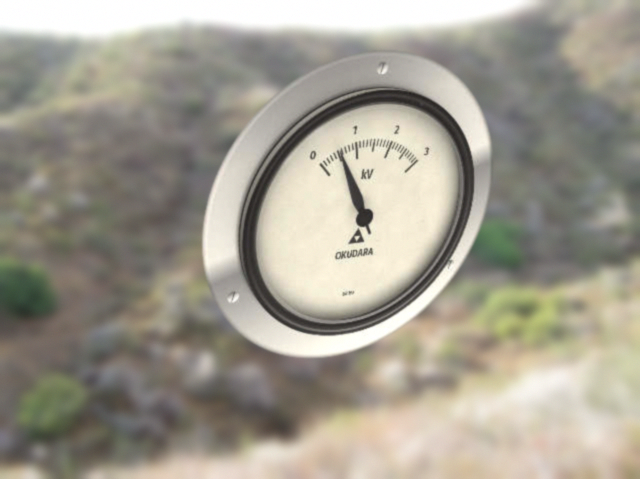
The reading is 0.5 kV
